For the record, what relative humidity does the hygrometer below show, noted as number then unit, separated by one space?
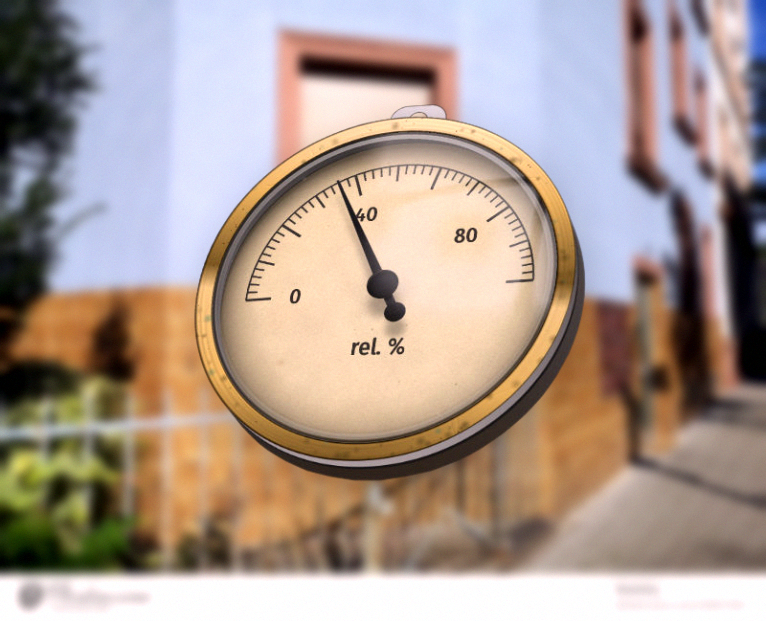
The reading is 36 %
